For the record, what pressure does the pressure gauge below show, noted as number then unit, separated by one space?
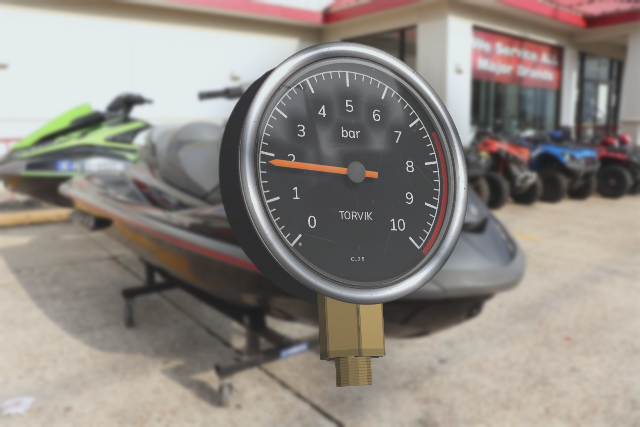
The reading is 1.8 bar
